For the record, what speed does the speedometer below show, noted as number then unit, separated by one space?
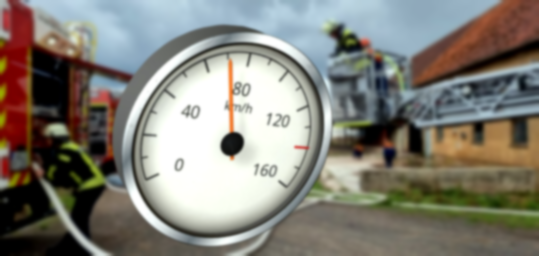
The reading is 70 km/h
